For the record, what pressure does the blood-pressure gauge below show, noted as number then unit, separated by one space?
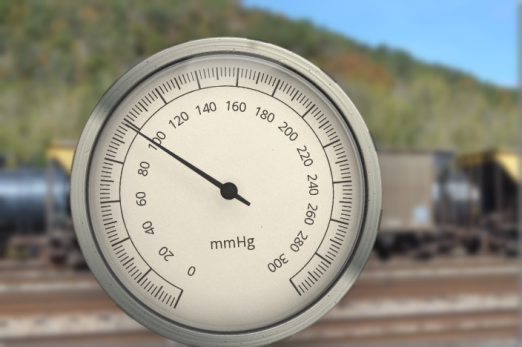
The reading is 98 mmHg
